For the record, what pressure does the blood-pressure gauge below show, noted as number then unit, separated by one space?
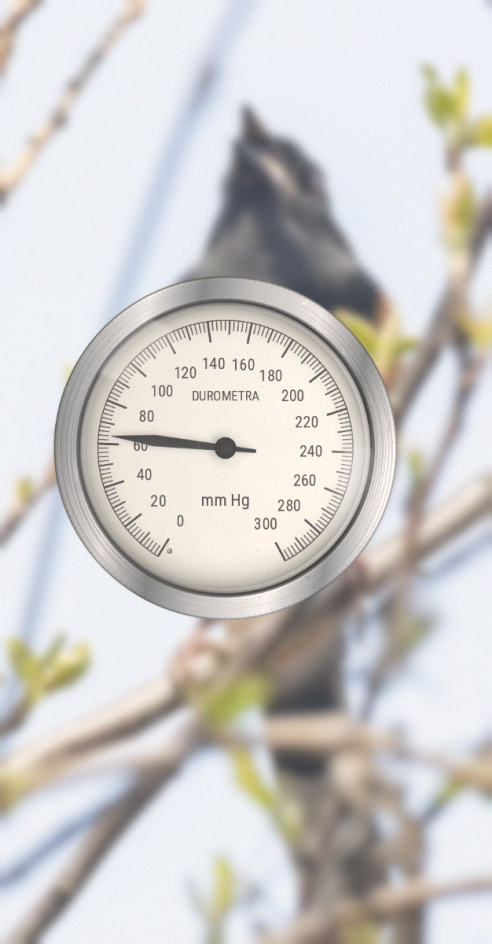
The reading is 64 mmHg
